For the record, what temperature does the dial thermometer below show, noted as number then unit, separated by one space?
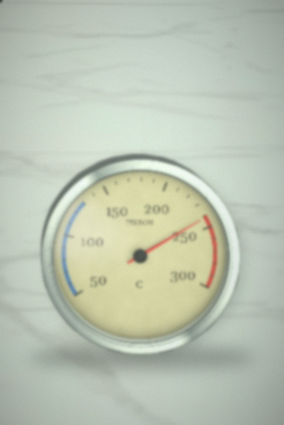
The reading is 240 °C
